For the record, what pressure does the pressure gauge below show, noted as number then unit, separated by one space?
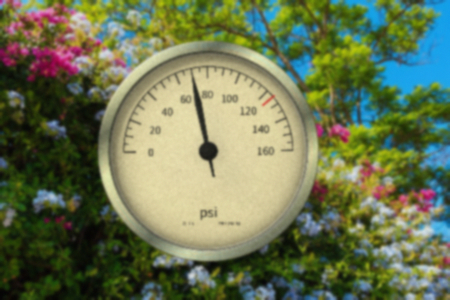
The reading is 70 psi
